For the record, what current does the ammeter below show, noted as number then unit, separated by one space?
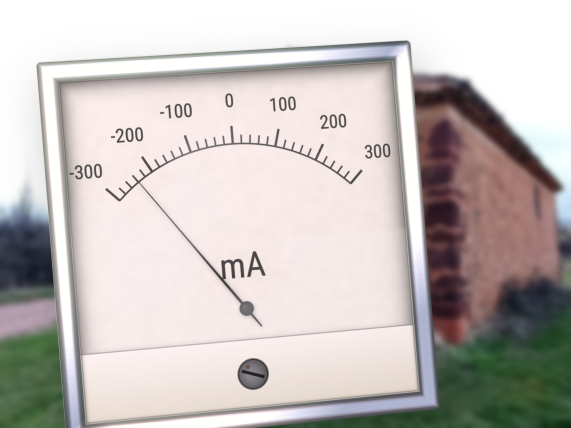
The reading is -240 mA
